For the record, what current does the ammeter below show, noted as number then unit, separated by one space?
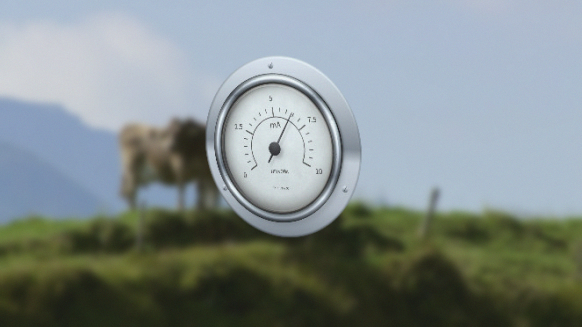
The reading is 6.5 mA
